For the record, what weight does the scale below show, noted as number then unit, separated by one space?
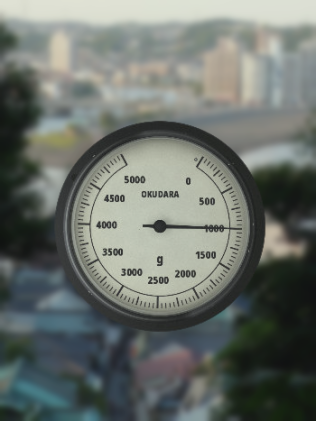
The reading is 1000 g
